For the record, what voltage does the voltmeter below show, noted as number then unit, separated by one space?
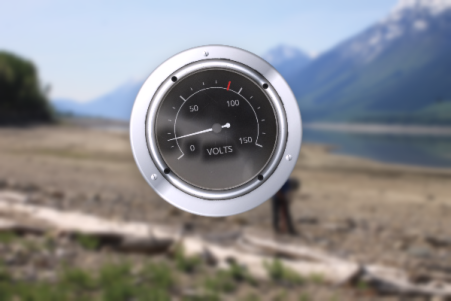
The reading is 15 V
